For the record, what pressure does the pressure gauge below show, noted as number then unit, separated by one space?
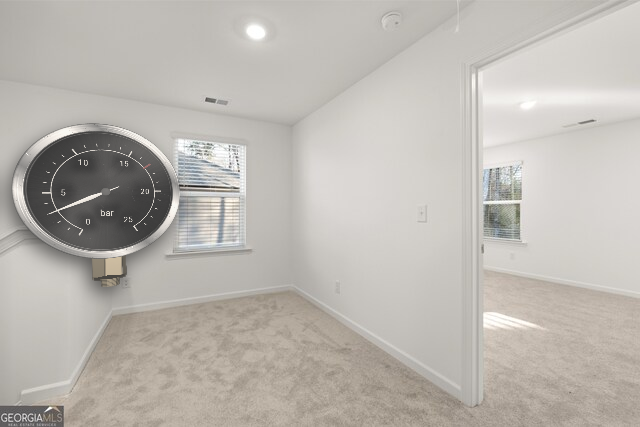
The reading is 3 bar
